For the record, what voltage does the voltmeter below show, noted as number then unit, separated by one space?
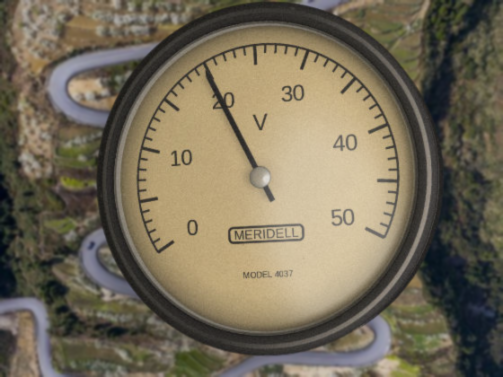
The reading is 20 V
